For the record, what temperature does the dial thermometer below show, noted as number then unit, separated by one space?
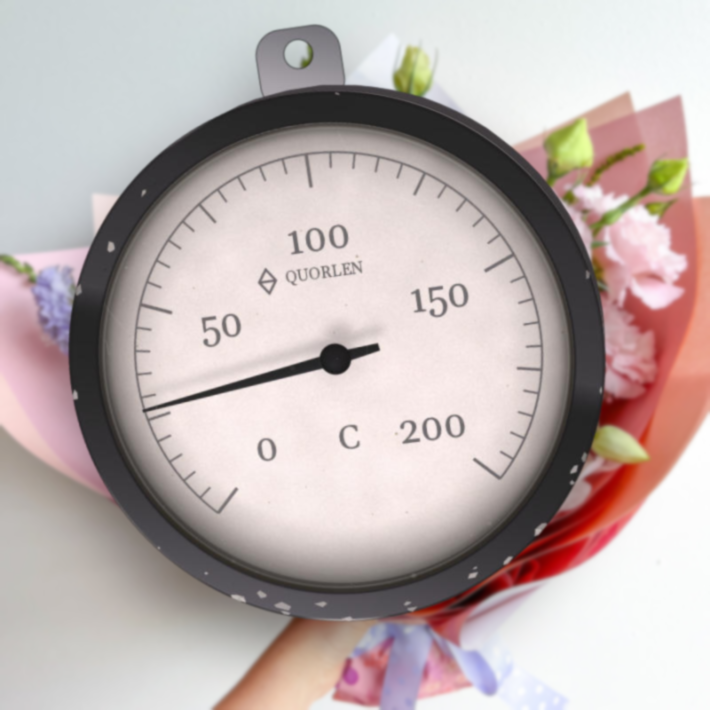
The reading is 27.5 °C
